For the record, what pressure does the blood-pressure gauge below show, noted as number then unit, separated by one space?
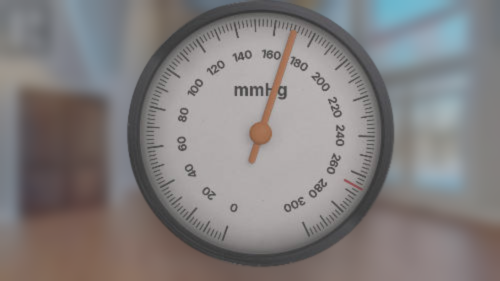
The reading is 170 mmHg
